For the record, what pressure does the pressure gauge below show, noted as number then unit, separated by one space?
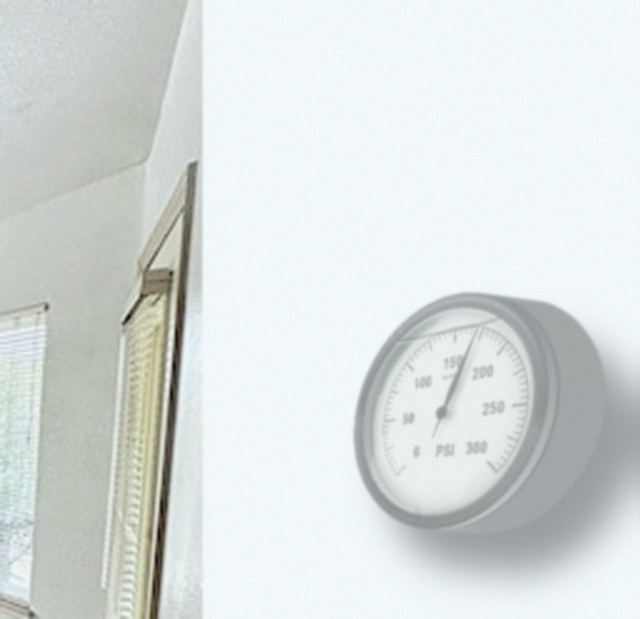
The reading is 175 psi
